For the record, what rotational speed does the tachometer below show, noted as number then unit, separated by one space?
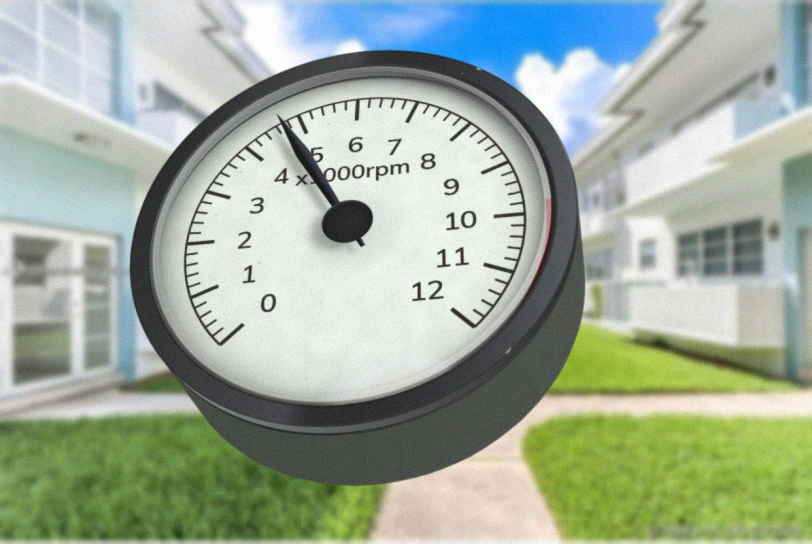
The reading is 4700 rpm
